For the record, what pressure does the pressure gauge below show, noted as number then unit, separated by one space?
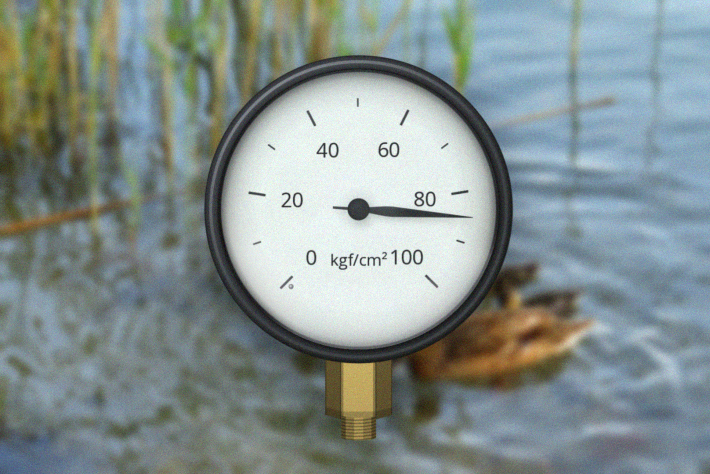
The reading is 85 kg/cm²
